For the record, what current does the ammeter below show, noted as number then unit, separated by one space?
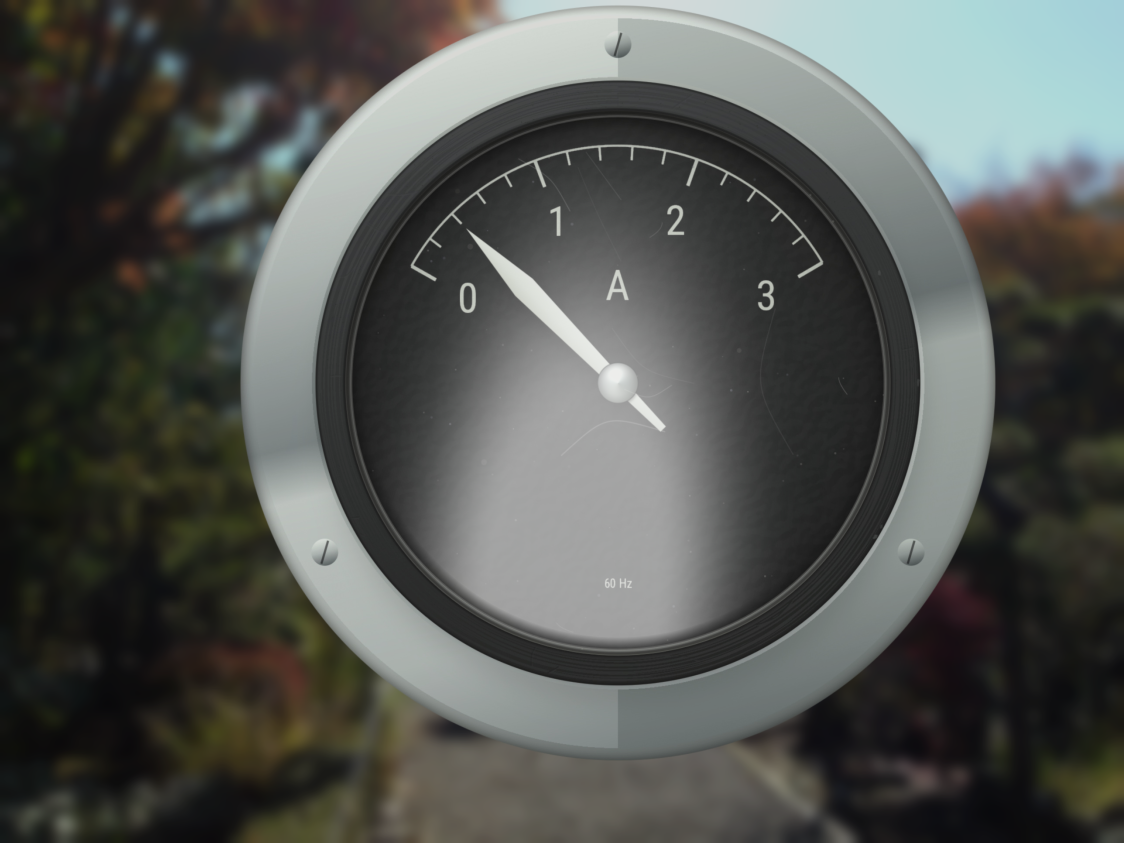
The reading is 0.4 A
